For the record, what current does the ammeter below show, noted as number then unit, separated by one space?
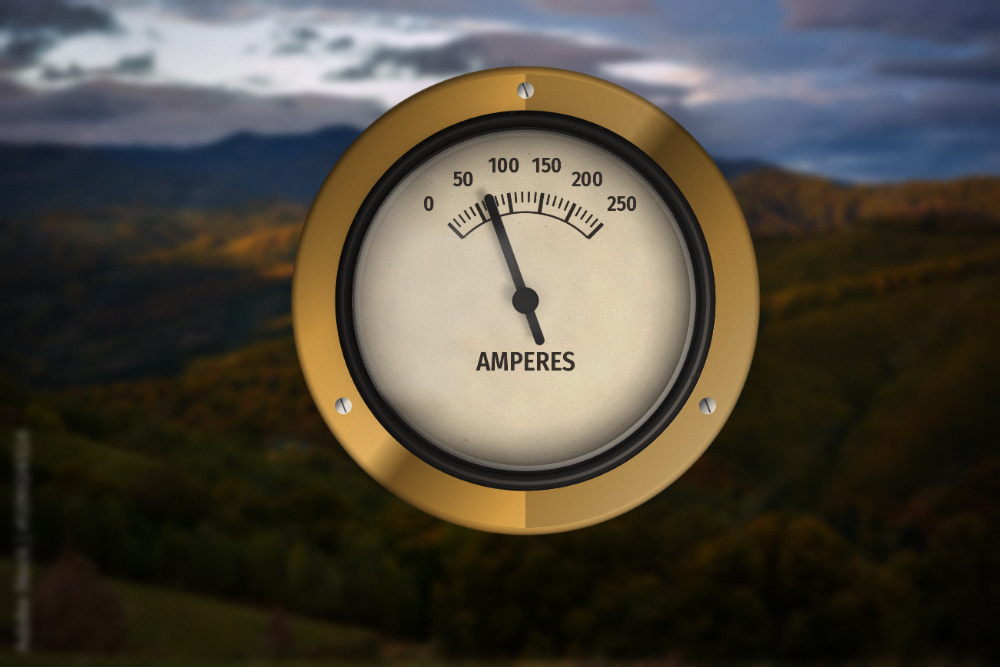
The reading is 70 A
